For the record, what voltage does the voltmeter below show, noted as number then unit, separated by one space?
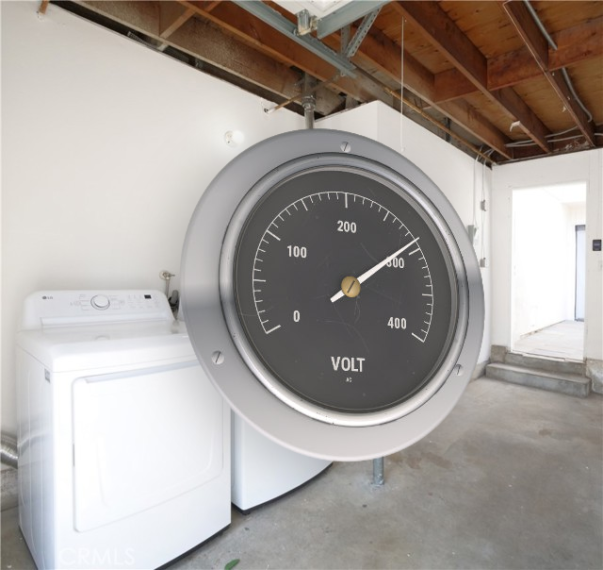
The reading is 290 V
